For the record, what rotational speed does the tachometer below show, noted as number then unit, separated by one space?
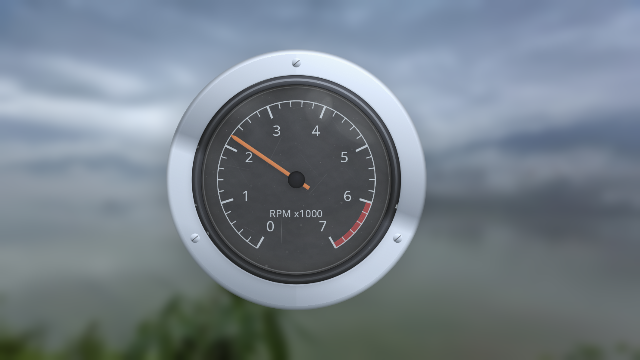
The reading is 2200 rpm
